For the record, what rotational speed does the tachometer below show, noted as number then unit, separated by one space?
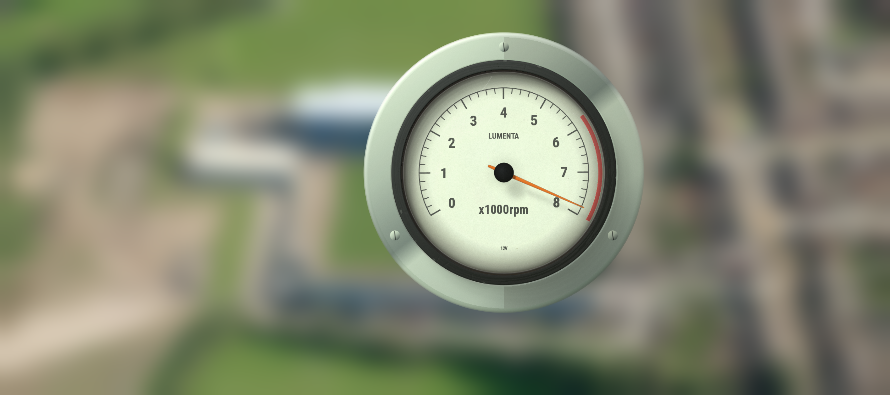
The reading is 7800 rpm
